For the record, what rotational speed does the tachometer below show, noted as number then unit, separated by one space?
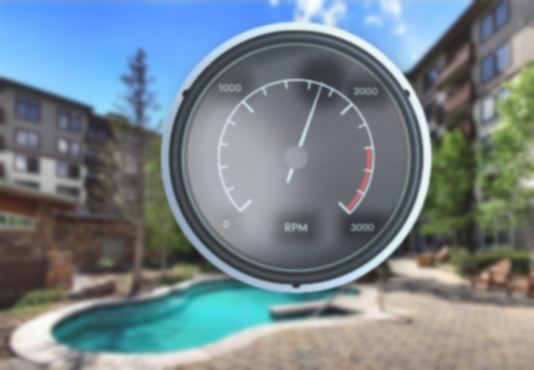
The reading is 1700 rpm
